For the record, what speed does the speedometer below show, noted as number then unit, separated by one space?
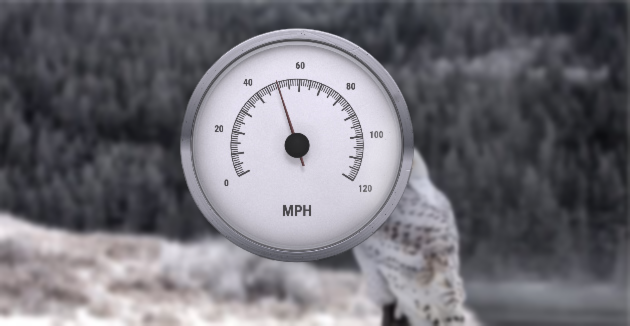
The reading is 50 mph
